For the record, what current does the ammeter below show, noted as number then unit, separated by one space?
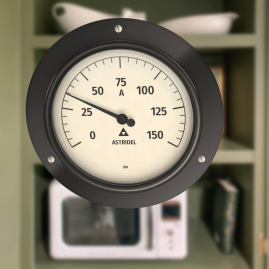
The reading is 35 A
